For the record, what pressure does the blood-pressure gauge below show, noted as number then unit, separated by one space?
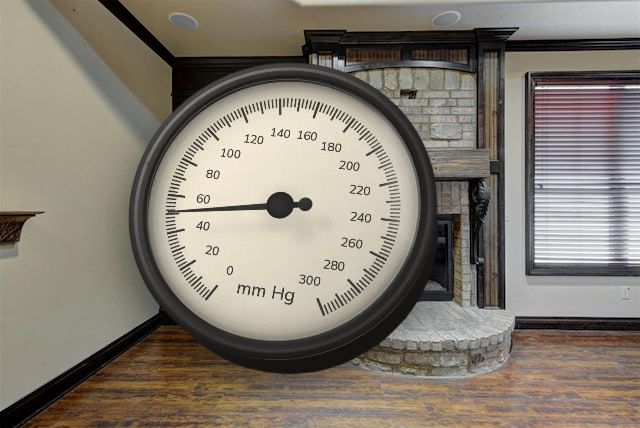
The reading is 50 mmHg
